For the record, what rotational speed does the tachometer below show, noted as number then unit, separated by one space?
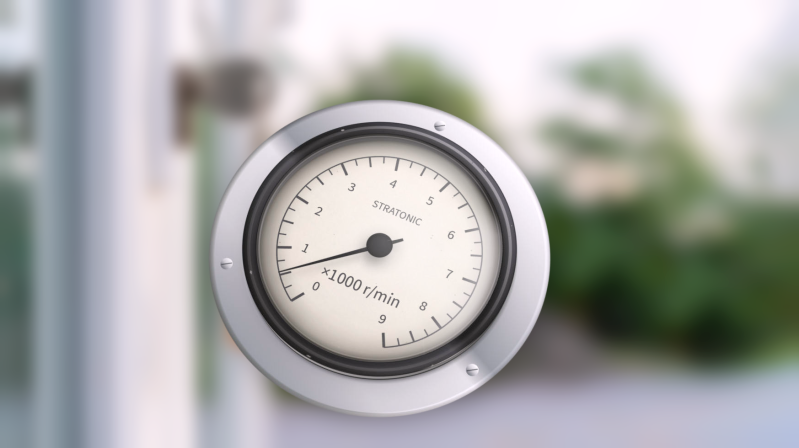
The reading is 500 rpm
